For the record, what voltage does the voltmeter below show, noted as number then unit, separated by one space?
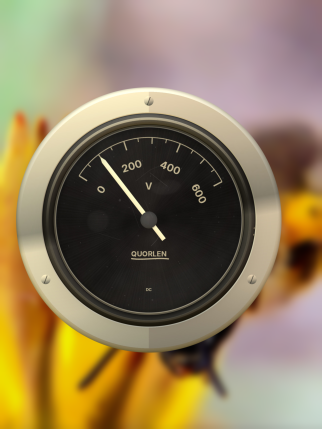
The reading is 100 V
